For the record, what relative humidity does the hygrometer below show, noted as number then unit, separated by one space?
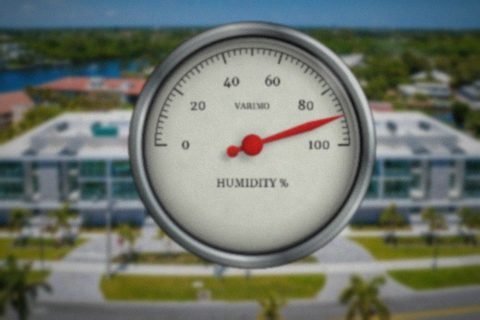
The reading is 90 %
